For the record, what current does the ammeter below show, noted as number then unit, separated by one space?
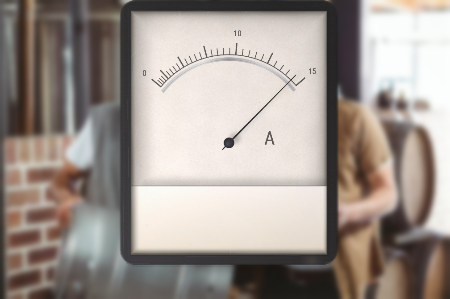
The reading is 14.5 A
